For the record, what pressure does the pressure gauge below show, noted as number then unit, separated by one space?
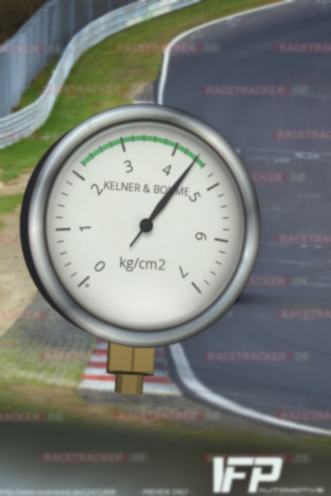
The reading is 4.4 kg/cm²
